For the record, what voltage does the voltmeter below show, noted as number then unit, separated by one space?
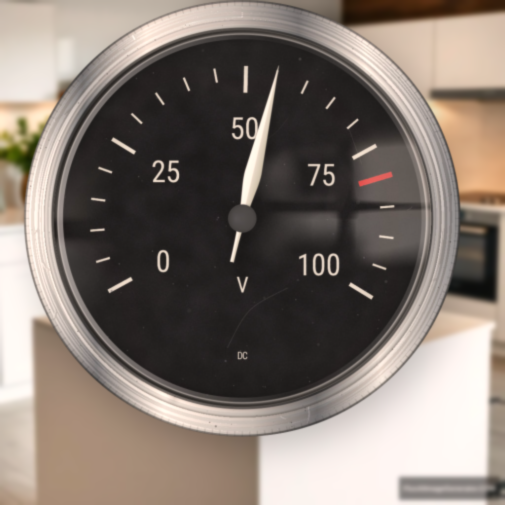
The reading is 55 V
